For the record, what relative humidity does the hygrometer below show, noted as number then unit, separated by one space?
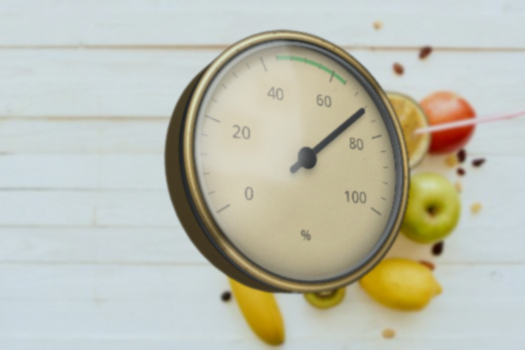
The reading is 72 %
